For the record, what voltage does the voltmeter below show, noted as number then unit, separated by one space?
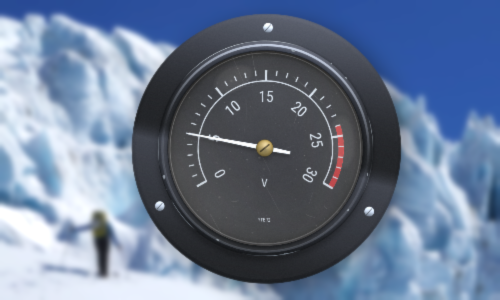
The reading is 5 V
